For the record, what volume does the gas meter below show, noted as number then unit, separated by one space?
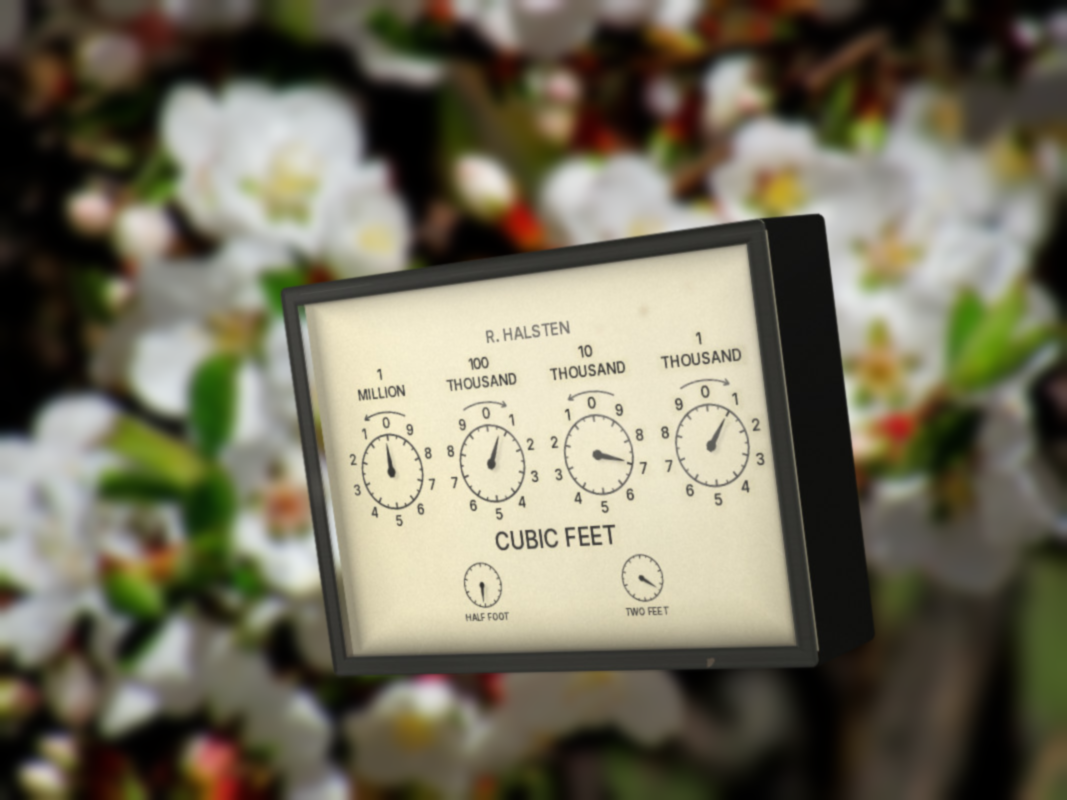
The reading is 7100 ft³
